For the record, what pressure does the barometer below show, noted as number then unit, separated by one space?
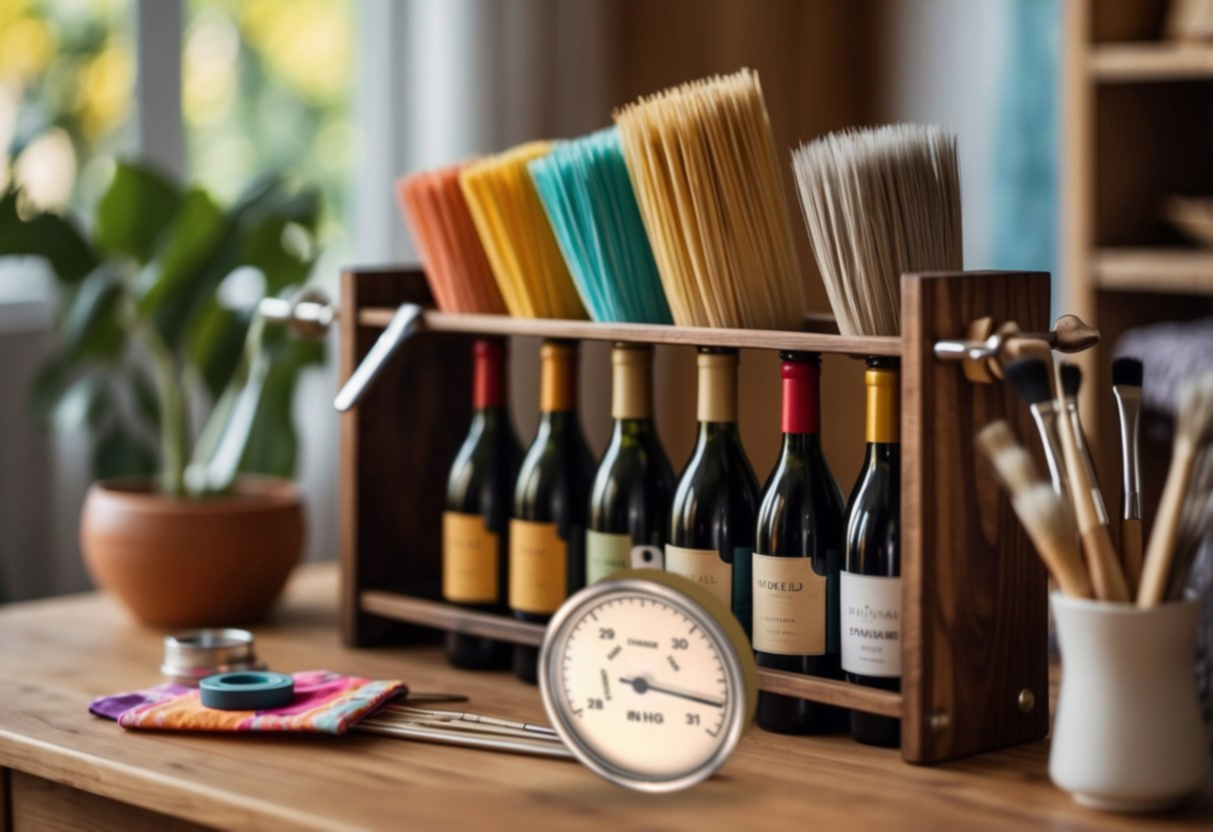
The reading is 30.7 inHg
